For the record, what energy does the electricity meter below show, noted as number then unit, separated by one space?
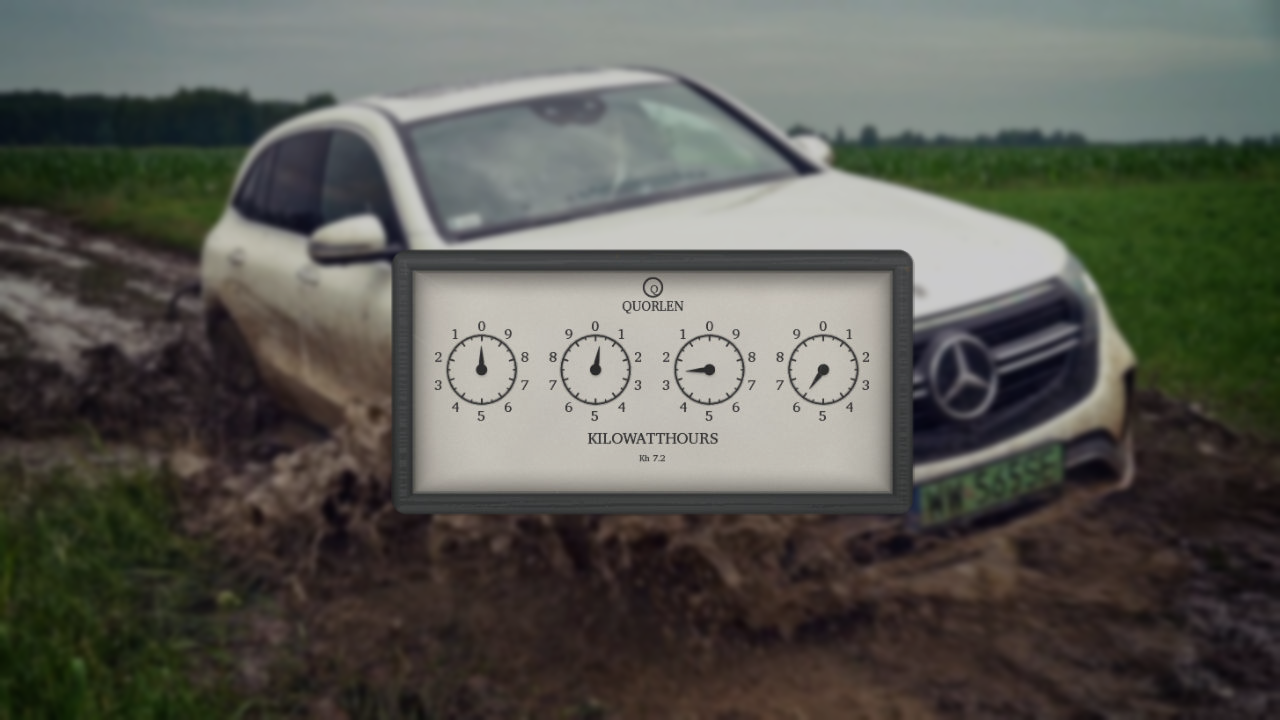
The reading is 26 kWh
